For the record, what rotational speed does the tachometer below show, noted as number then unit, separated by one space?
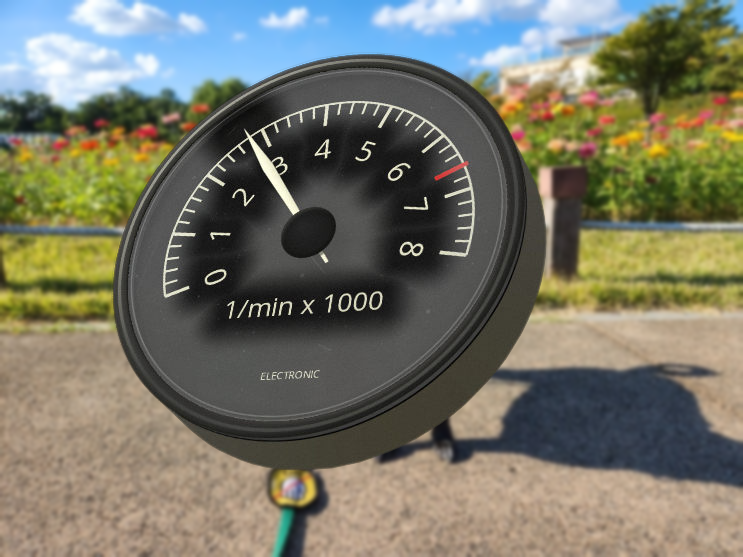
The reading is 2800 rpm
